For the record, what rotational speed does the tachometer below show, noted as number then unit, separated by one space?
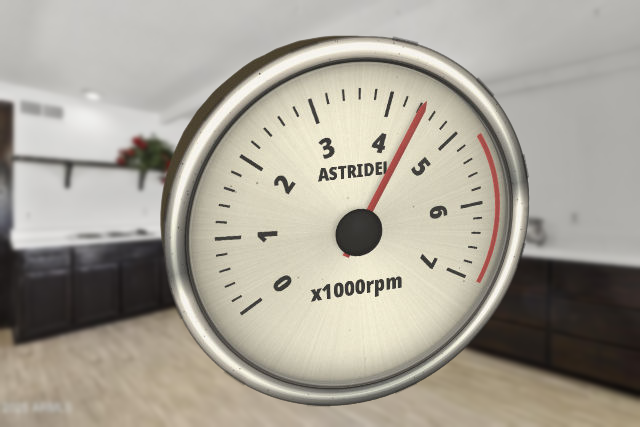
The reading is 4400 rpm
